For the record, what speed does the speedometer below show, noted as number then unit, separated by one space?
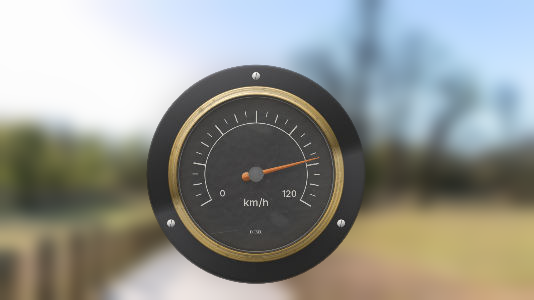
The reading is 97.5 km/h
